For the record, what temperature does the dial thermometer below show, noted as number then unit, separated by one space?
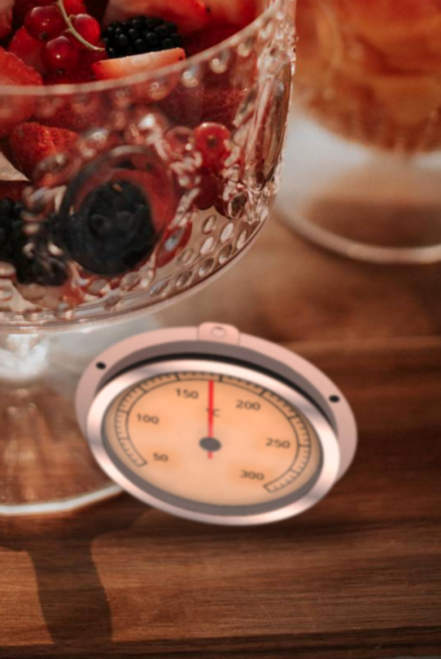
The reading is 170 °C
